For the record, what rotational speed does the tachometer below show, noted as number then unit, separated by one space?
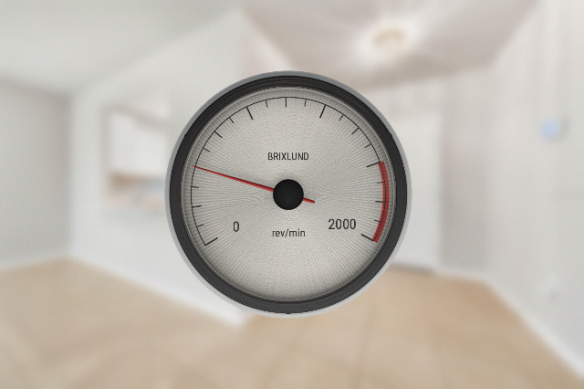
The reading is 400 rpm
